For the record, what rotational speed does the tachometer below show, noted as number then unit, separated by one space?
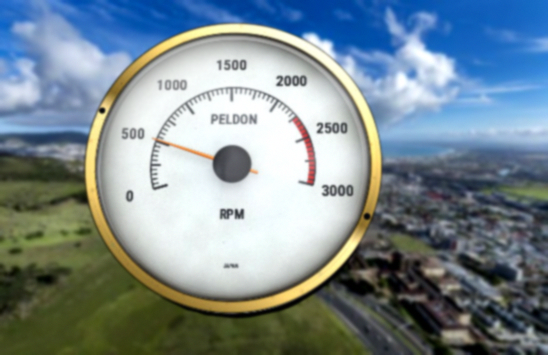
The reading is 500 rpm
